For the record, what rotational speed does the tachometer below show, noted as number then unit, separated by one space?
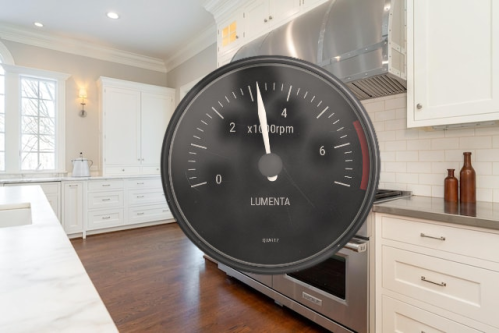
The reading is 3200 rpm
